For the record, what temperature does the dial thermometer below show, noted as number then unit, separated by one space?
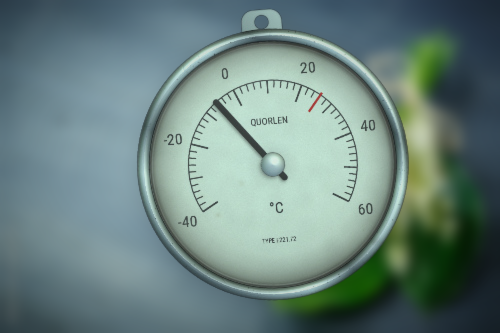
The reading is -6 °C
